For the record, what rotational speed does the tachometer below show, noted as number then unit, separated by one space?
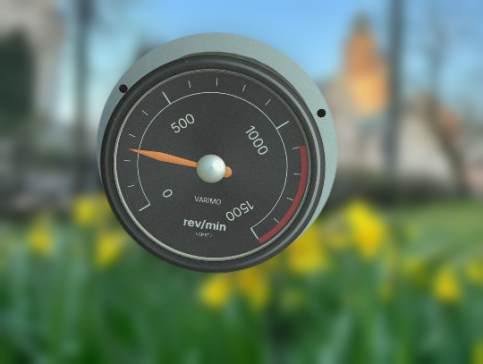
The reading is 250 rpm
